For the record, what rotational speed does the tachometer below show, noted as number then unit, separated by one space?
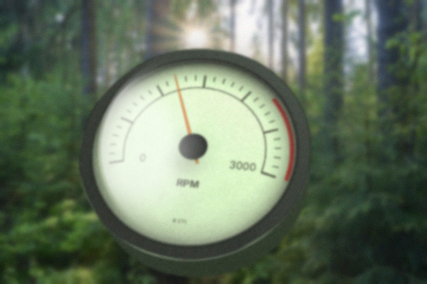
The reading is 1200 rpm
